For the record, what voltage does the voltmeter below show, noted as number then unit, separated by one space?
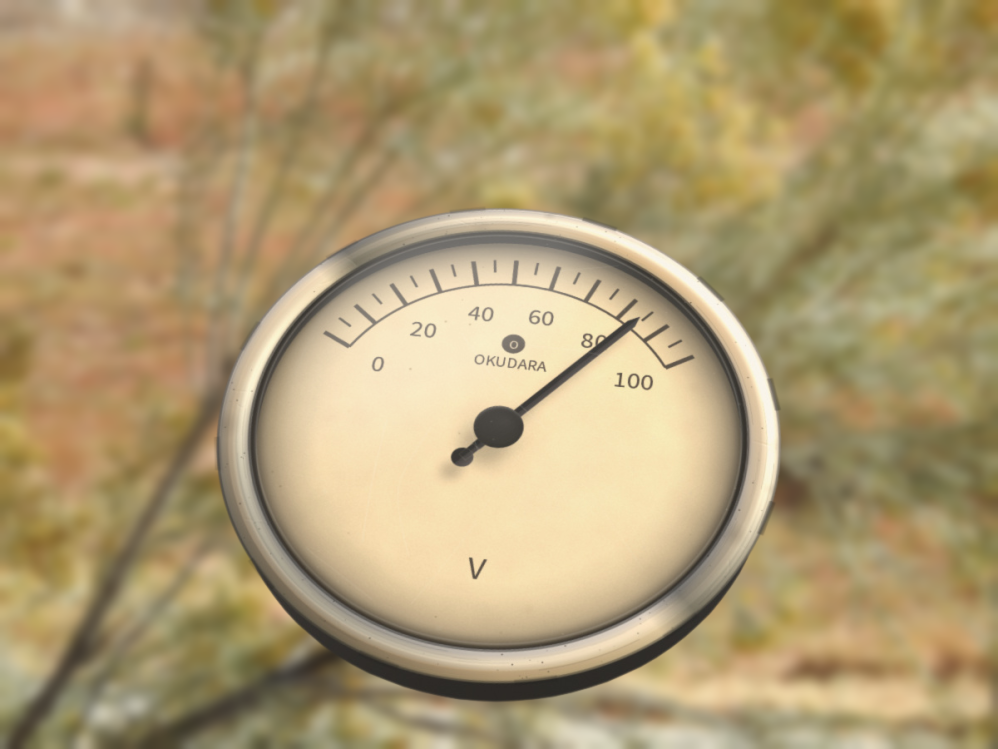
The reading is 85 V
